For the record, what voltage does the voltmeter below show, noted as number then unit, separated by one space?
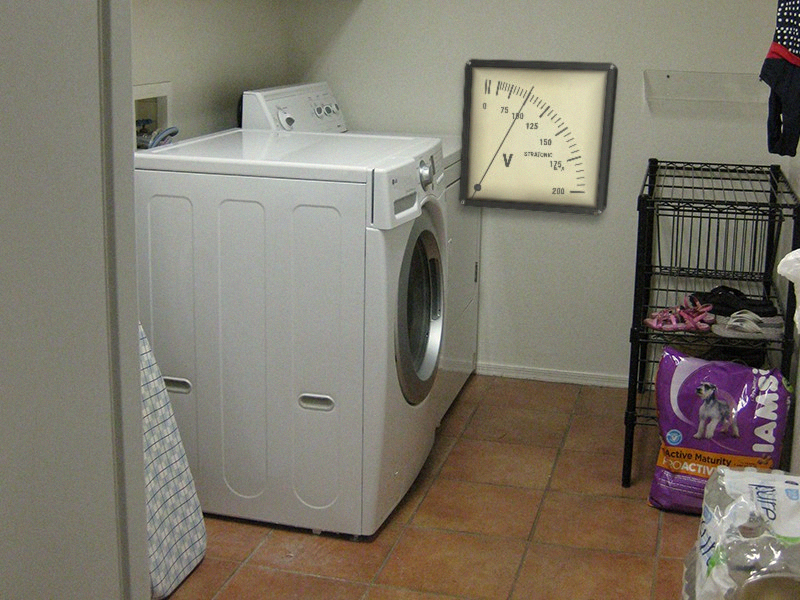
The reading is 100 V
